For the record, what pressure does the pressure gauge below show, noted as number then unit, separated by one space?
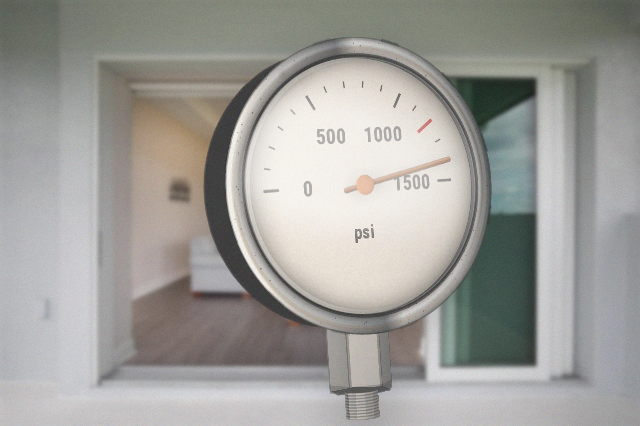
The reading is 1400 psi
